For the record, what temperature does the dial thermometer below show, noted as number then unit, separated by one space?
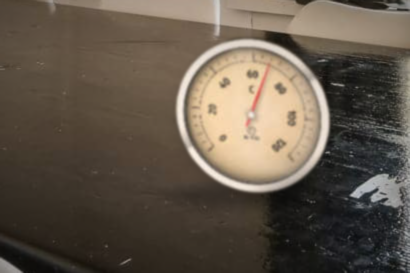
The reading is 68 °C
